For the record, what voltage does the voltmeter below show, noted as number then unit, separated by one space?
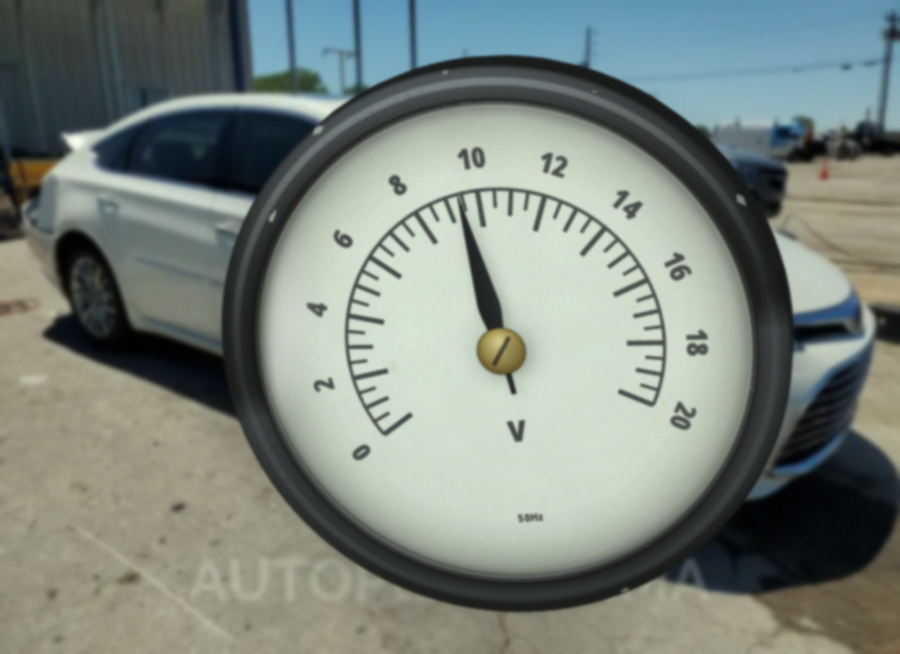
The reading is 9.5 V
